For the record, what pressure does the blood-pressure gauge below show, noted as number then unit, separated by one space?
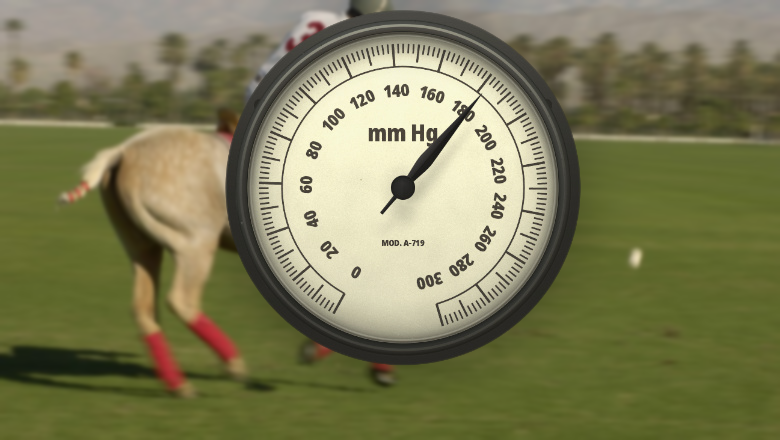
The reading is 182 mmHg
